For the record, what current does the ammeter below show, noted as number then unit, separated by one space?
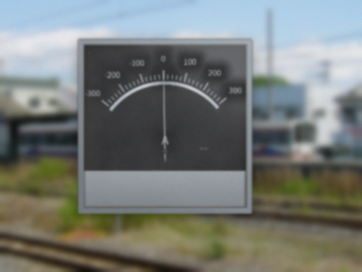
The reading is 0 A
